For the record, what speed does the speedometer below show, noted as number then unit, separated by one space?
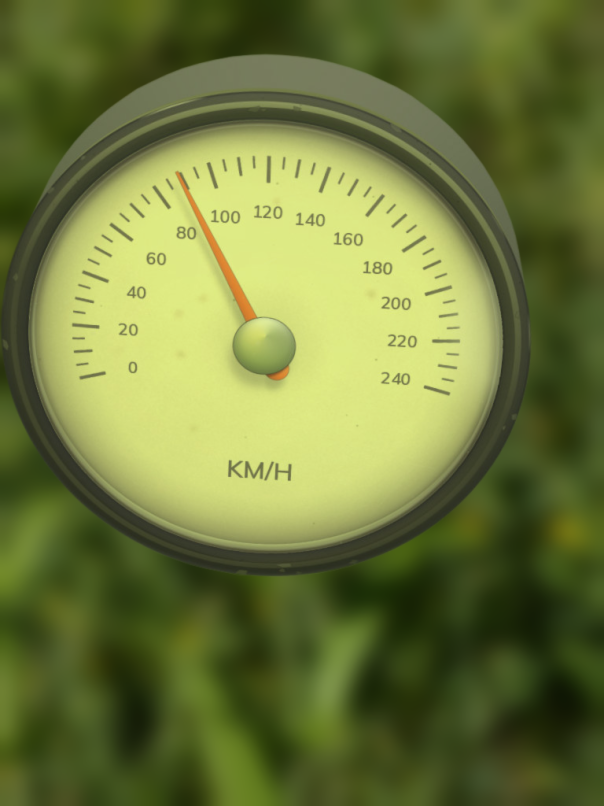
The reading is 90 km/h
